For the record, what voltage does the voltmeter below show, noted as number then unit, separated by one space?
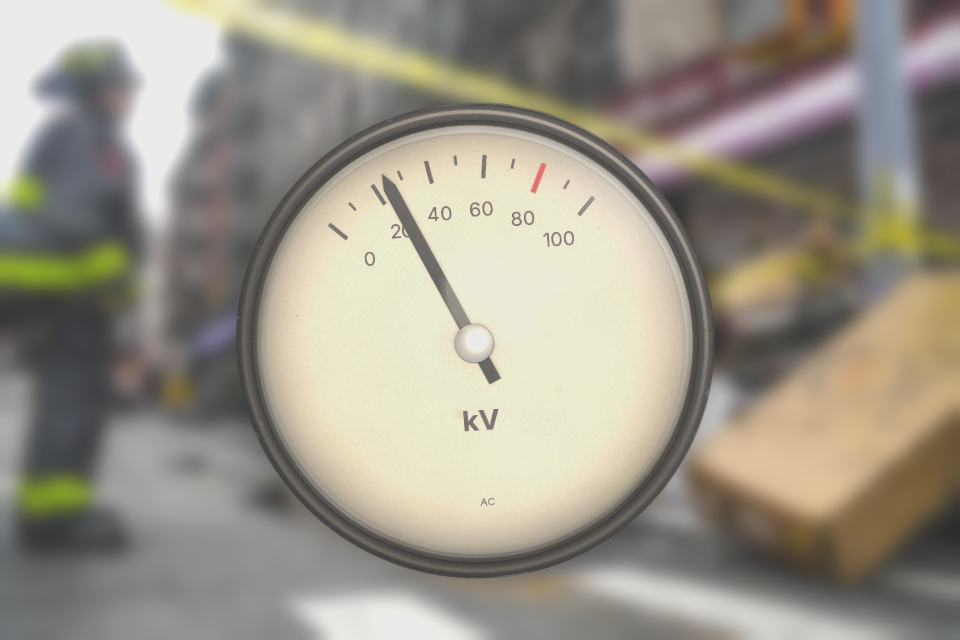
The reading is 25 kV
